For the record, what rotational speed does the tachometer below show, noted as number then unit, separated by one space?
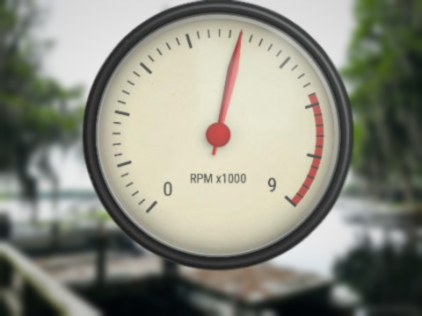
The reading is 5000 rpm
